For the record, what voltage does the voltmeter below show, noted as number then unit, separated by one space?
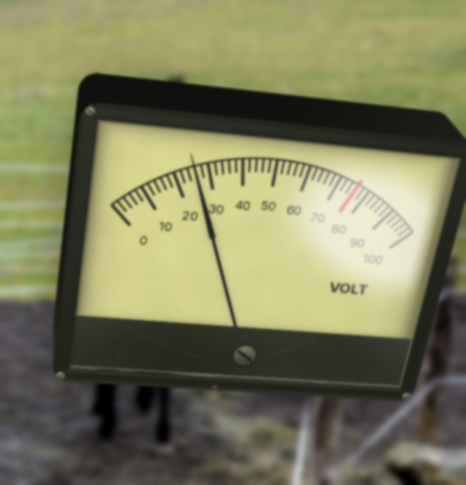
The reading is 26 V
